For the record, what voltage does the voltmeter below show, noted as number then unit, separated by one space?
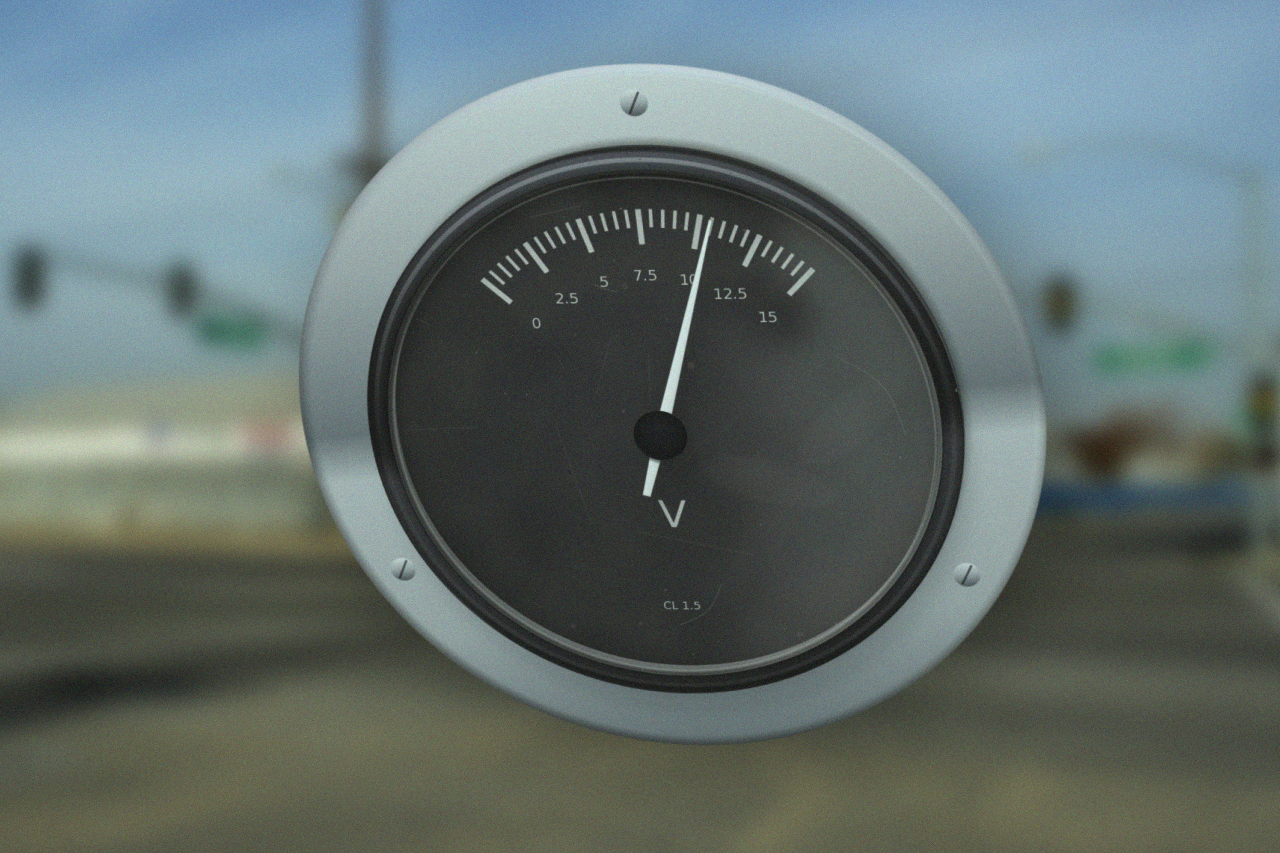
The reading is 10.5 V
